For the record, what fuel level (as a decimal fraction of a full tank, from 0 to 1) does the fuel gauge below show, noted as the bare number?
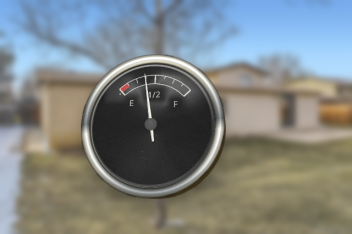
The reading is 0.375
